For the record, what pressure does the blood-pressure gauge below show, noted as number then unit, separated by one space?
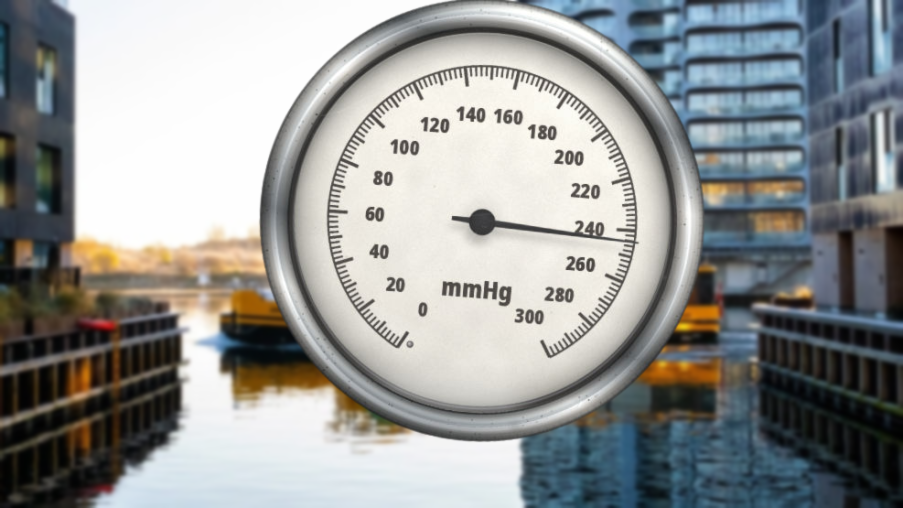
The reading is 244 mmHg
